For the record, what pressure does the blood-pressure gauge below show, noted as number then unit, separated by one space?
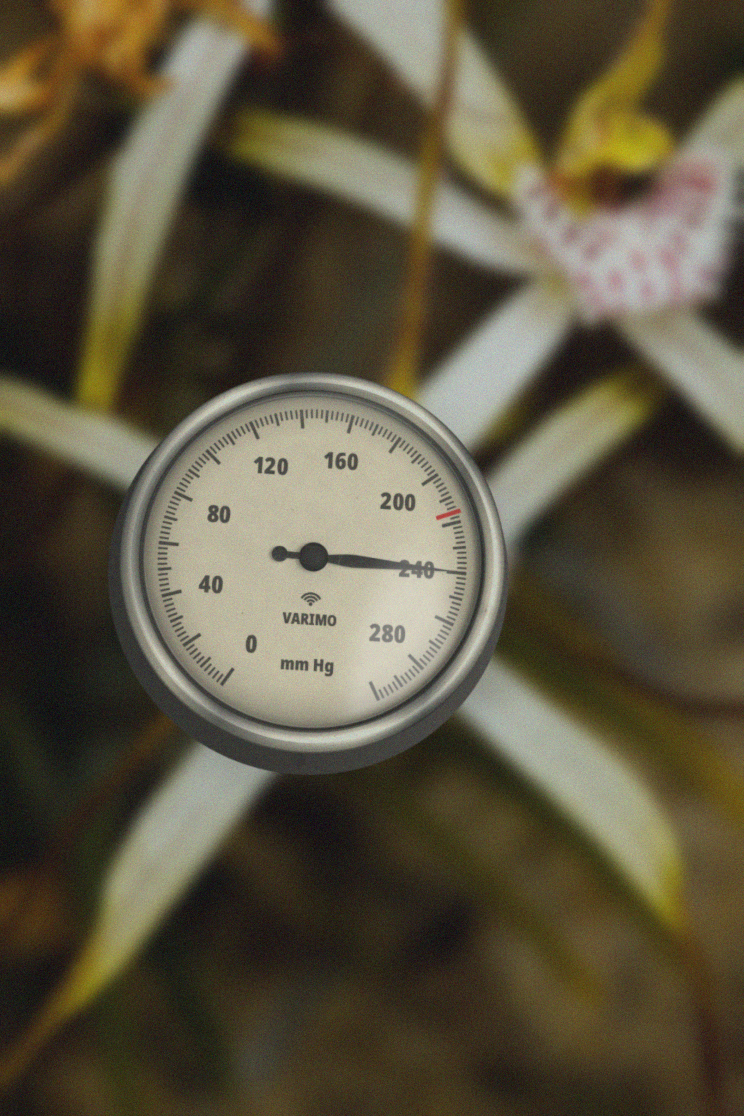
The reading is 240 mmHg
